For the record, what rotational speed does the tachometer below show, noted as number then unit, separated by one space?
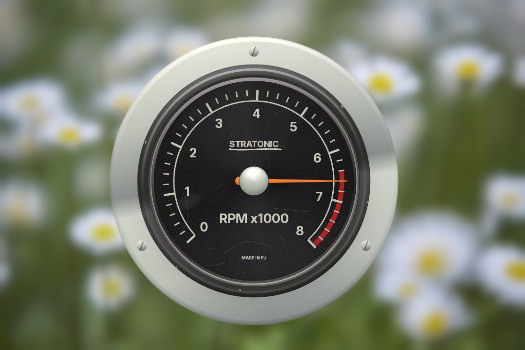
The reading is 6600 rpm
